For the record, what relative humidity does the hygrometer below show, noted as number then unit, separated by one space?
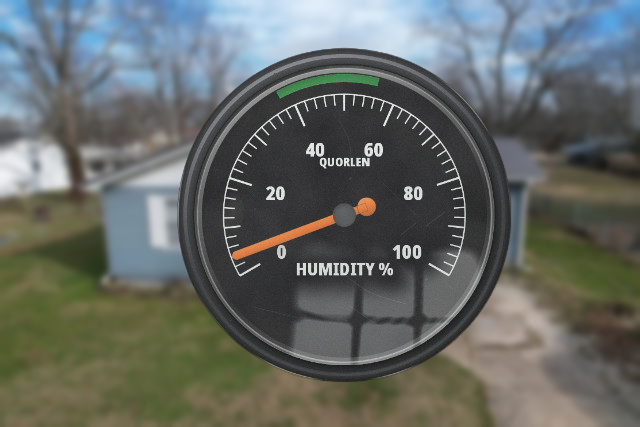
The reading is 4 %
